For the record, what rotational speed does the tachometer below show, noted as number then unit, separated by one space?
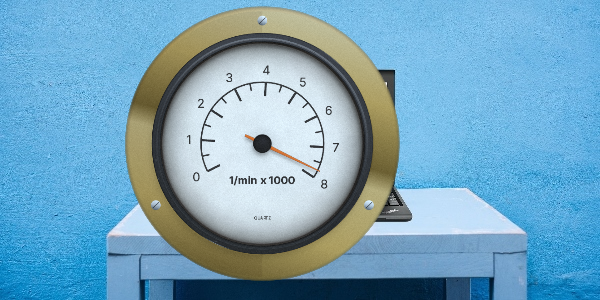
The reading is 7750 rpm
